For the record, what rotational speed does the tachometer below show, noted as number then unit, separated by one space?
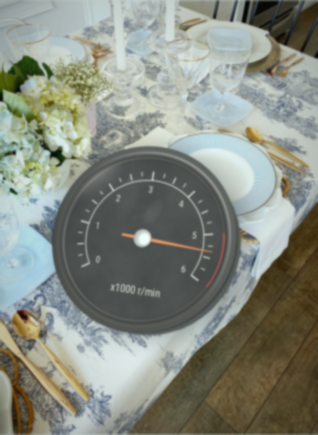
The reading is 5375 rpm
